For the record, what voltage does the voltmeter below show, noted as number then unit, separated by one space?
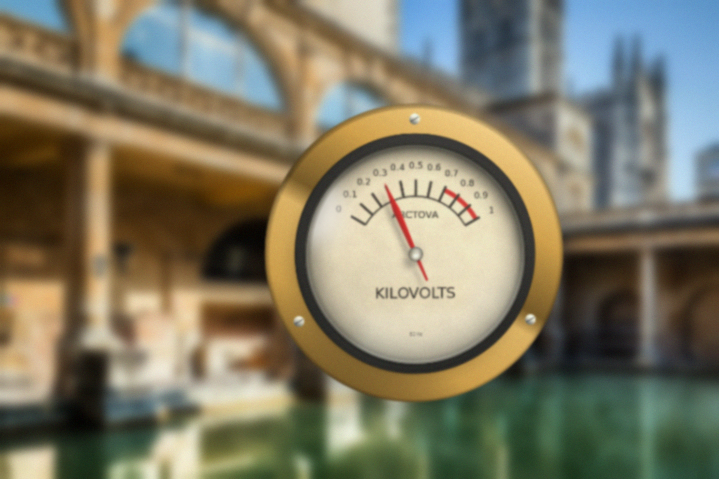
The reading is 0.3 kV
